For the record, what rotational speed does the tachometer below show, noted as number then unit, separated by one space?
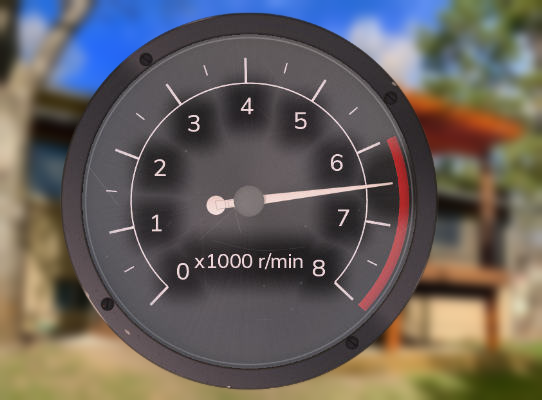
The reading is 6500 rpm
